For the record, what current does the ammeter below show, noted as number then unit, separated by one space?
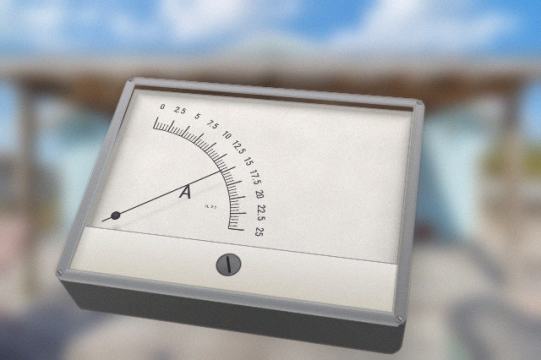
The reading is 15 A
